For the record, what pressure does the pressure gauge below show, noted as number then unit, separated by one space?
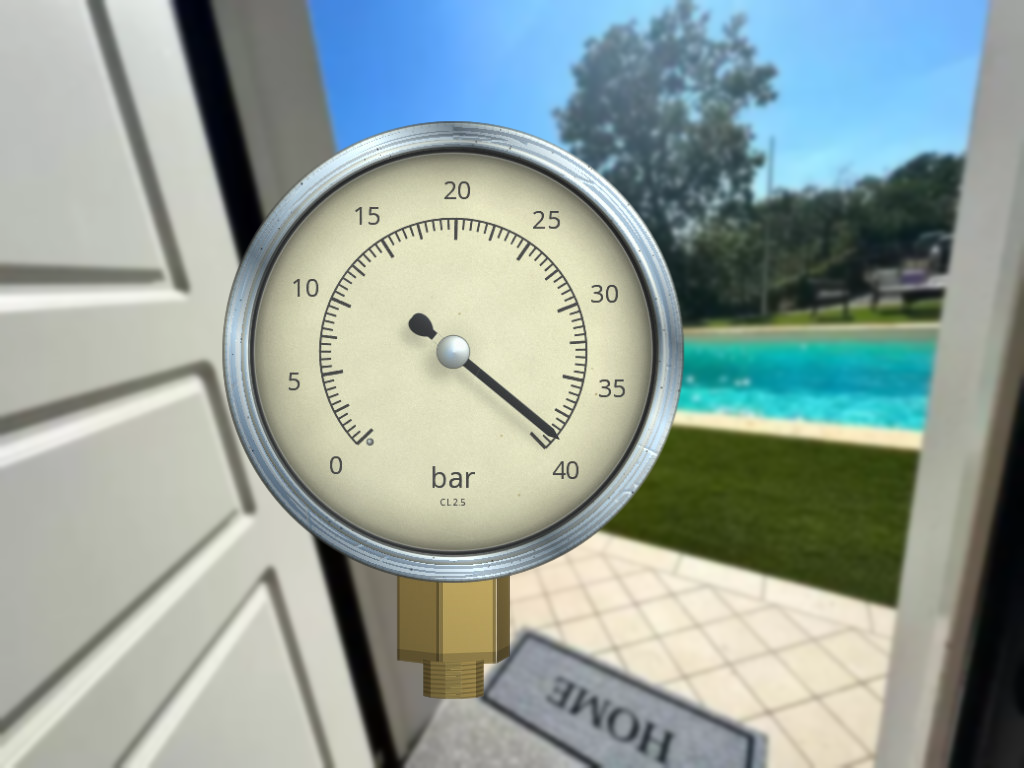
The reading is 39 bar
